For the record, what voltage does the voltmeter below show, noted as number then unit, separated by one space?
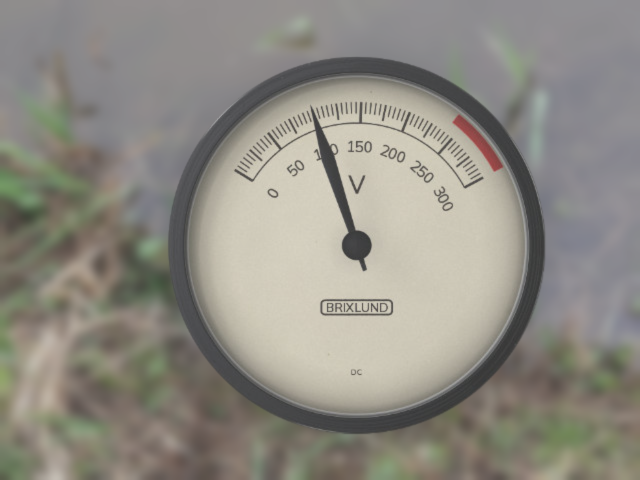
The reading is 100 V
